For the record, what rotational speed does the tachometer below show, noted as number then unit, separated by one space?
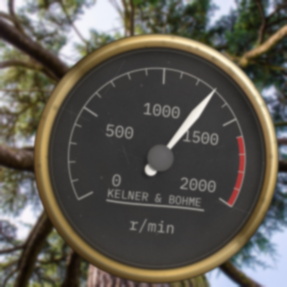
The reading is 1300 rpm
